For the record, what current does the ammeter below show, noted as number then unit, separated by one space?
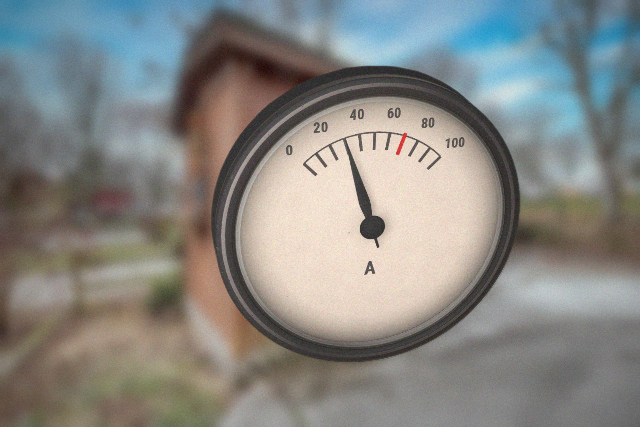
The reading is 30 A
